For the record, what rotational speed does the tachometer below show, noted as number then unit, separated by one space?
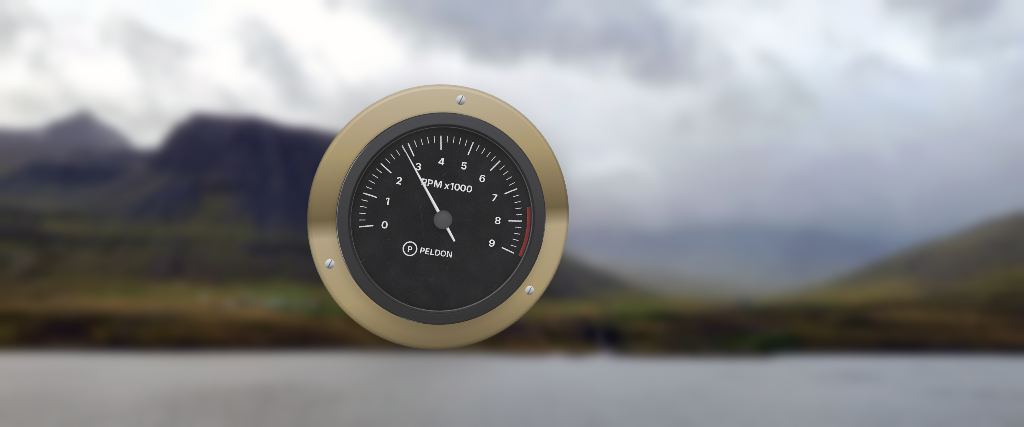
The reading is 2800 rpm
